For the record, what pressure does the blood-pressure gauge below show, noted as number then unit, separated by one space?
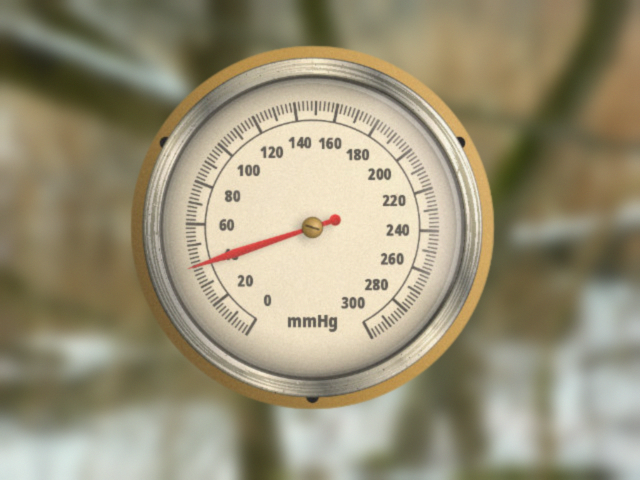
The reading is 40 mmHg
